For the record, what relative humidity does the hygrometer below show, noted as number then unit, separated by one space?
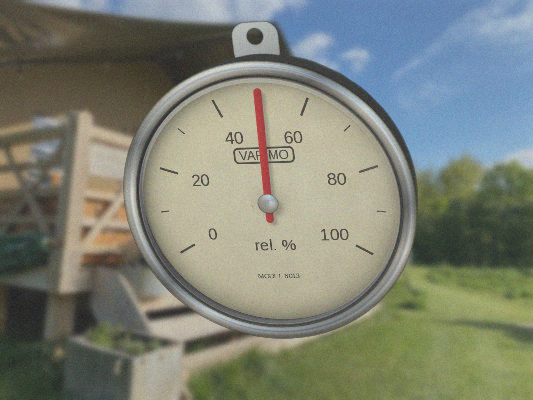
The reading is 50 %
